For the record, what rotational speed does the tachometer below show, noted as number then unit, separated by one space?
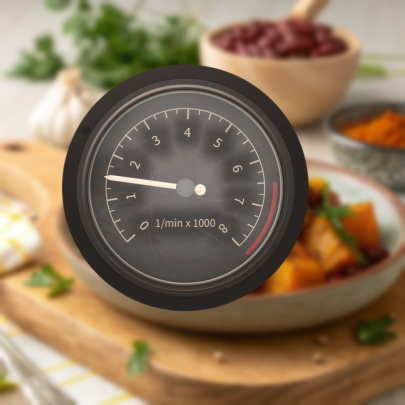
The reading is 1500 rpm
